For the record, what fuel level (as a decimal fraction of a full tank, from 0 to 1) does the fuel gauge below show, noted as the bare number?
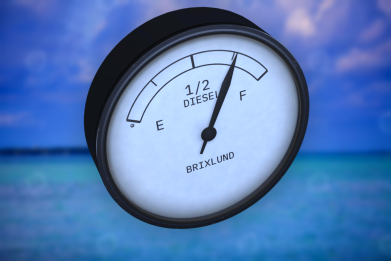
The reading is 0.75
